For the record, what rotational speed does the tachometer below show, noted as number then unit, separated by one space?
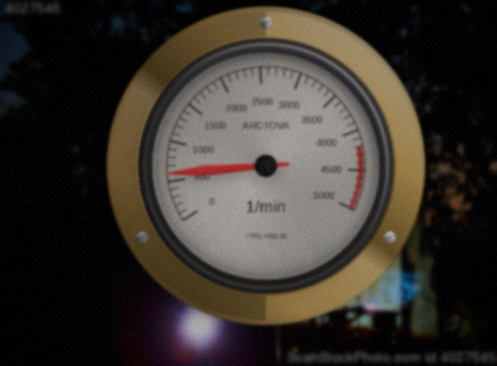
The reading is 600 rpm
